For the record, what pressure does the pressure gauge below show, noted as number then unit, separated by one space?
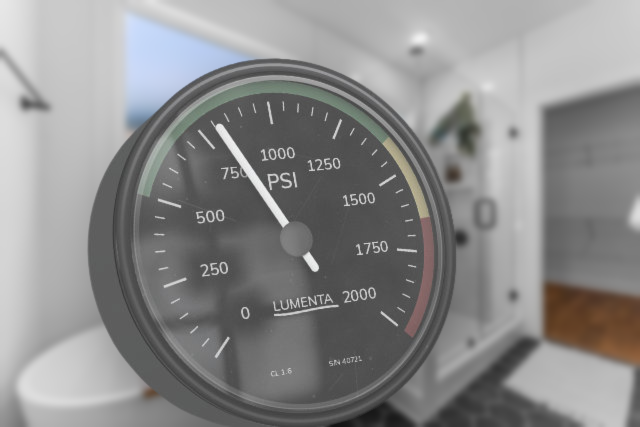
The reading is 800 psi
